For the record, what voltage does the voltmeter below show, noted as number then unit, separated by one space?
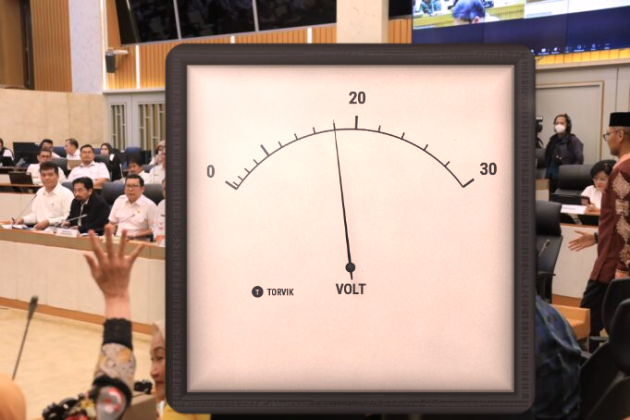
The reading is 18 V
